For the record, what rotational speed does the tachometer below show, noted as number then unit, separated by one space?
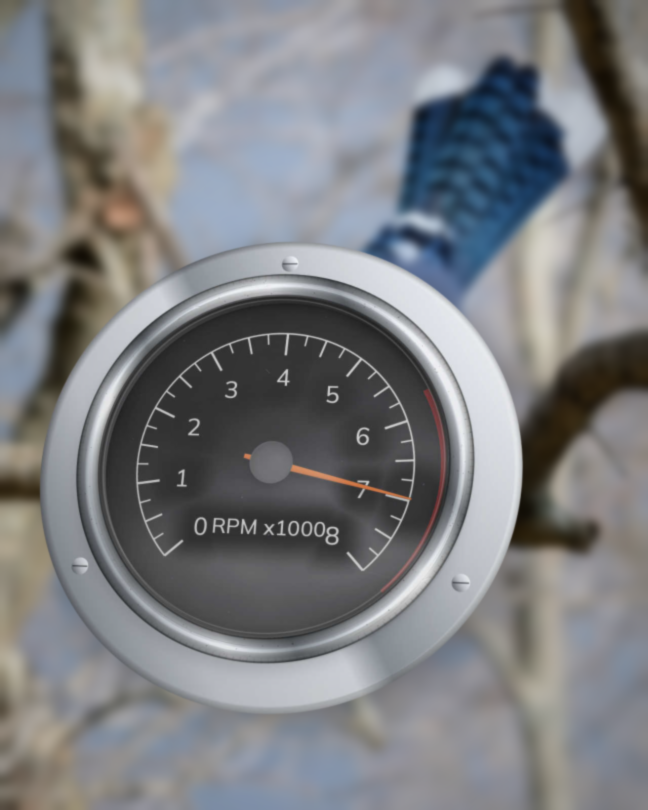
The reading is 7000 rpm
